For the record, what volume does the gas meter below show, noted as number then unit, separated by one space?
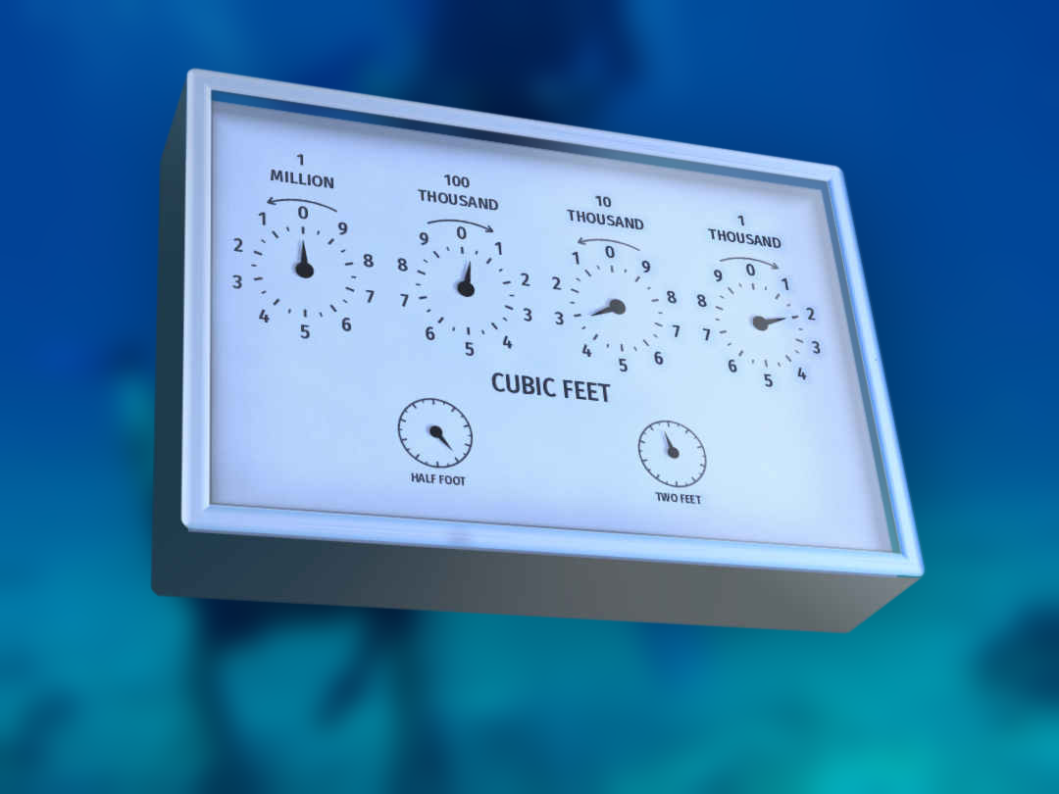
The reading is 3200 ft³
